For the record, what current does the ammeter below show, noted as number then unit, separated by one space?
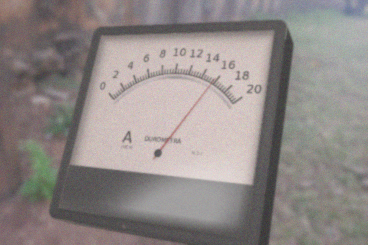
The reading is 16 A
